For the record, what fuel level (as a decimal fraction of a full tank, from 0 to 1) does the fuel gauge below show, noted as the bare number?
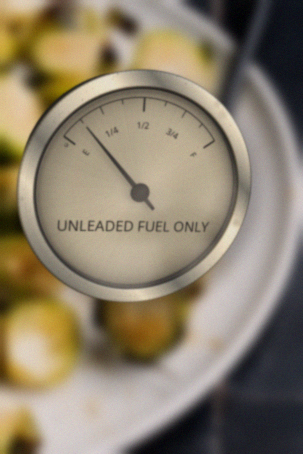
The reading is 0.125
